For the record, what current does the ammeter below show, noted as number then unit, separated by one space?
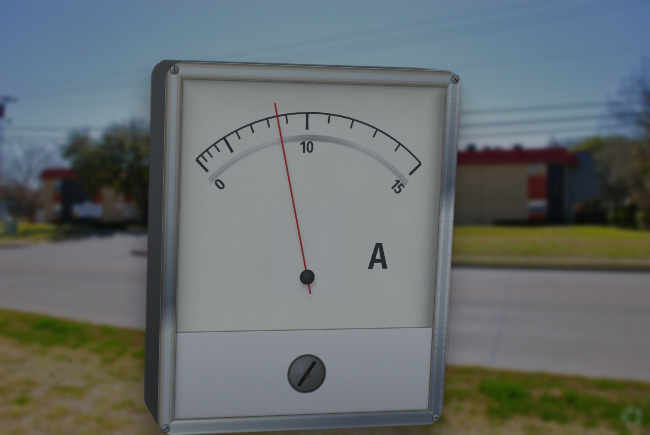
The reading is 8.5 A
